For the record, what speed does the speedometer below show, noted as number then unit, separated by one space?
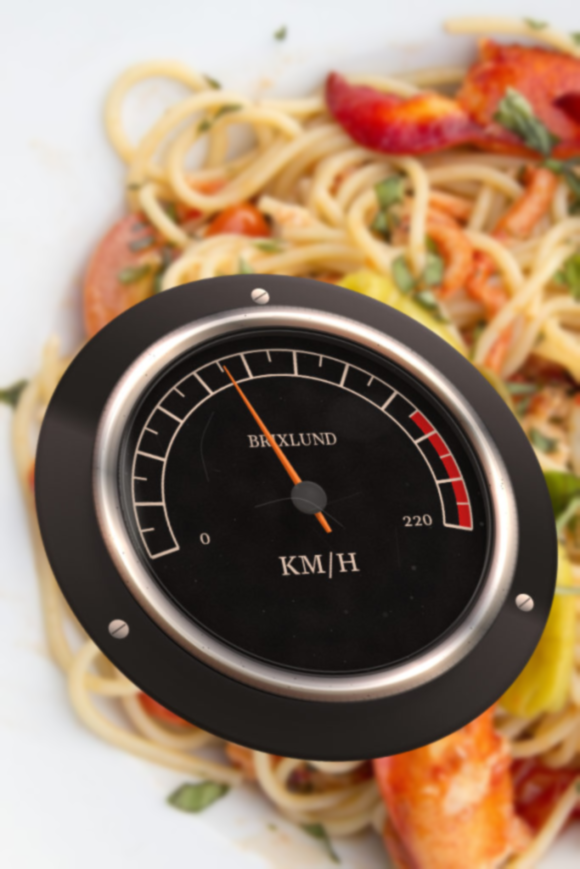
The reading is 90 km/h
